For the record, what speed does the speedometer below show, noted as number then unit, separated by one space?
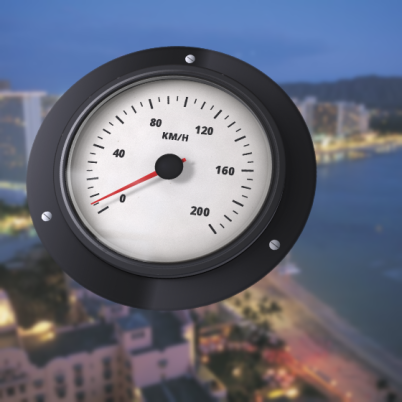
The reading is 5 km/h
